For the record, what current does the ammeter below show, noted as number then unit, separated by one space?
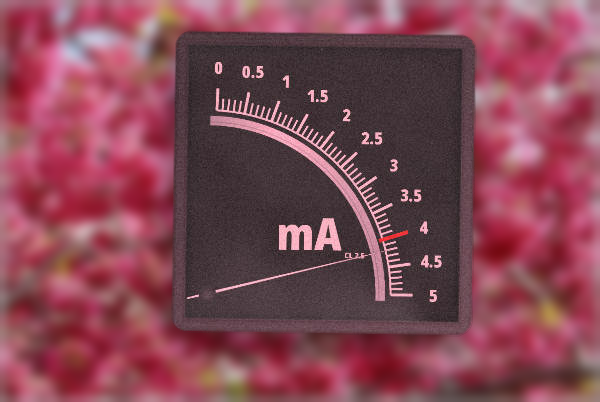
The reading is 4.2 mA
